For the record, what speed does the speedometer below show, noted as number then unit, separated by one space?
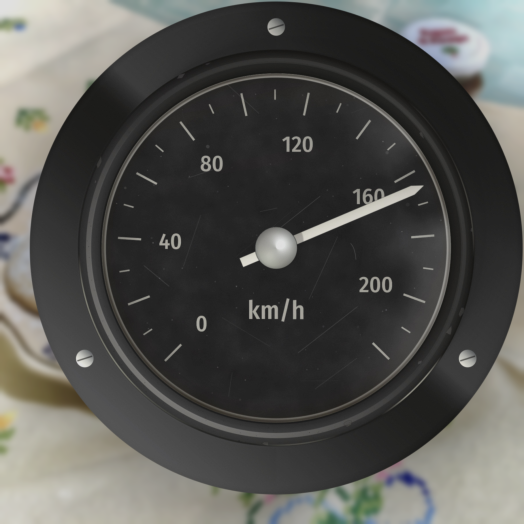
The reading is 165 km/h
